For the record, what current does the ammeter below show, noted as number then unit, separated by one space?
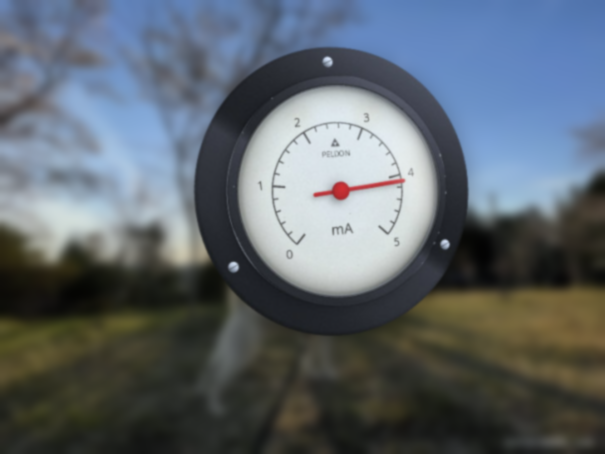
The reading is 4.1 mA
